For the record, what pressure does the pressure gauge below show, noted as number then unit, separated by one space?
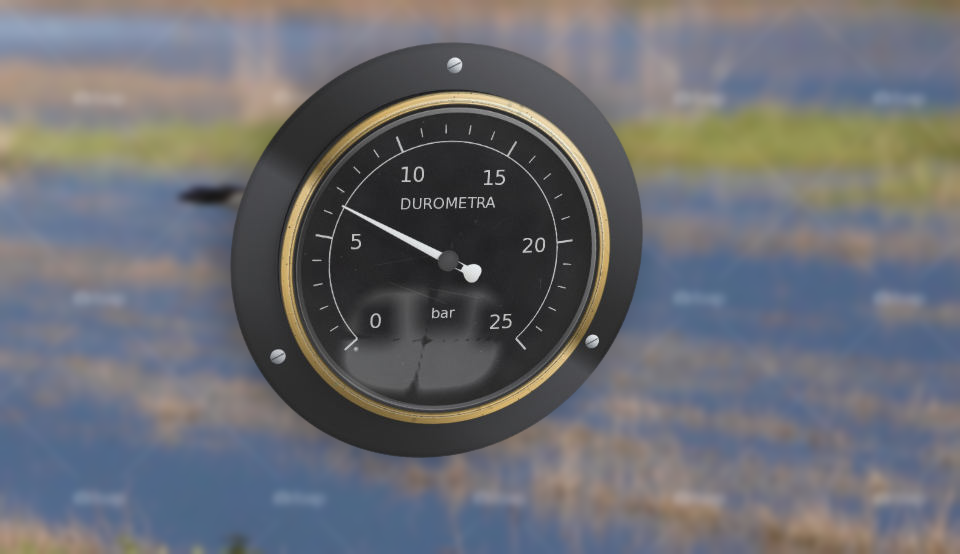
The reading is 6.5 bar
